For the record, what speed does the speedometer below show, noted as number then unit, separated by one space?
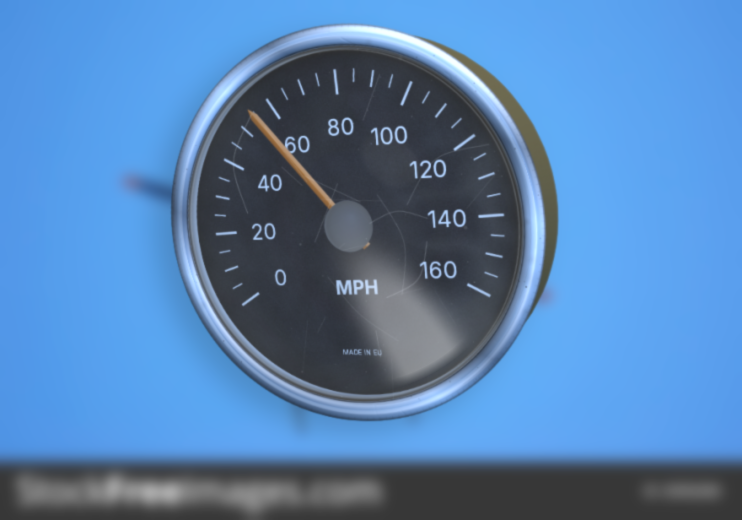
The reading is 55 mph
